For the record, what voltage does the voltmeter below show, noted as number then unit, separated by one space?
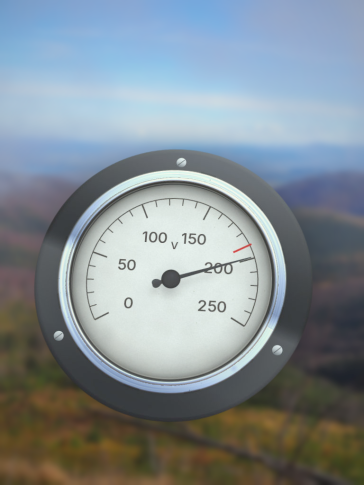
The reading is 200 V
